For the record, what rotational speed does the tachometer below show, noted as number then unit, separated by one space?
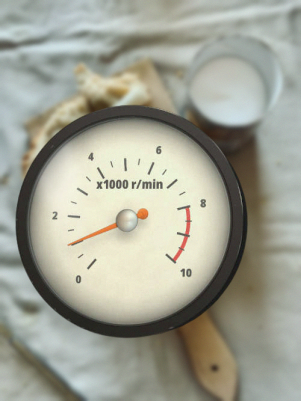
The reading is 1000 rpm
